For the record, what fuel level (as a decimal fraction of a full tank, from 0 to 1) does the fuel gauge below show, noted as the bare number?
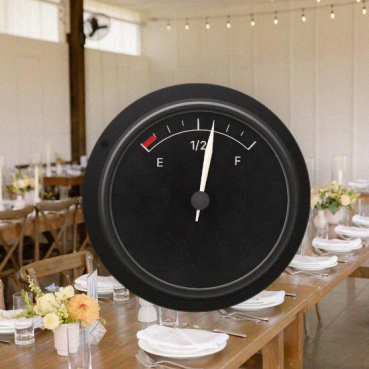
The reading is 0.625
